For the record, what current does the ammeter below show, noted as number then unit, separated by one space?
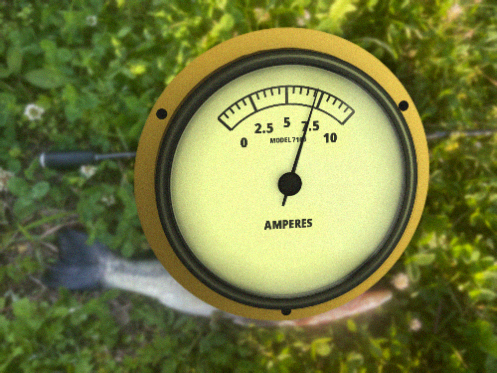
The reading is 7 A
